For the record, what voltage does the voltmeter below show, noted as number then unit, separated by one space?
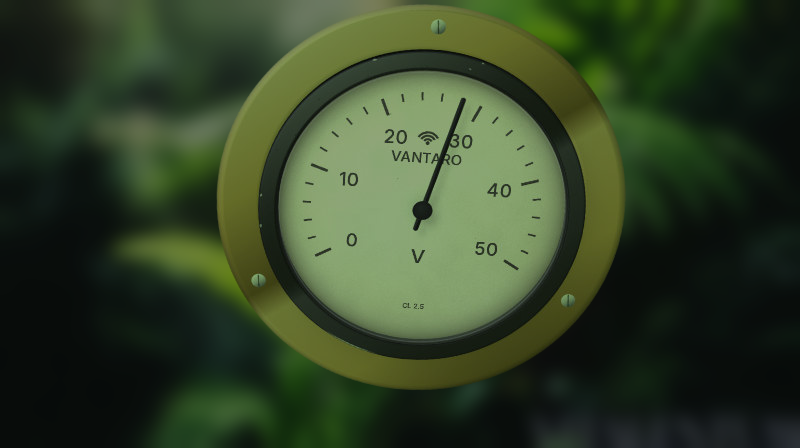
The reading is 28 V
